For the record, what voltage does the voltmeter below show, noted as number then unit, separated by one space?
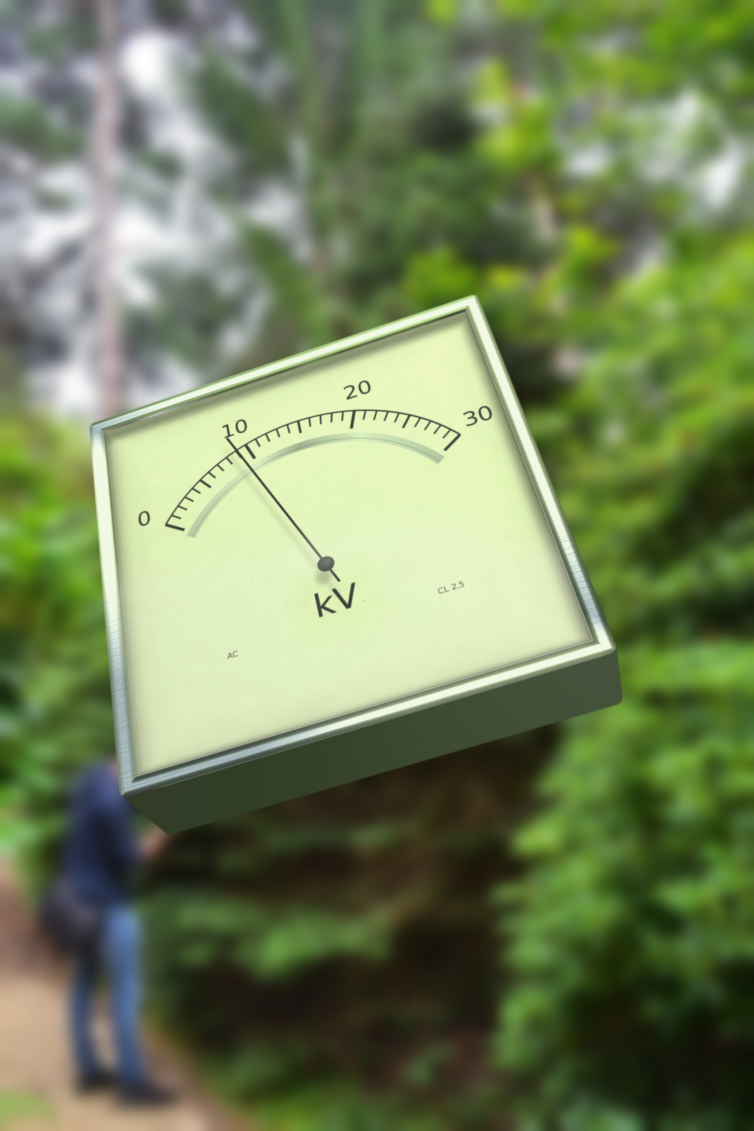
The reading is 9 kV
